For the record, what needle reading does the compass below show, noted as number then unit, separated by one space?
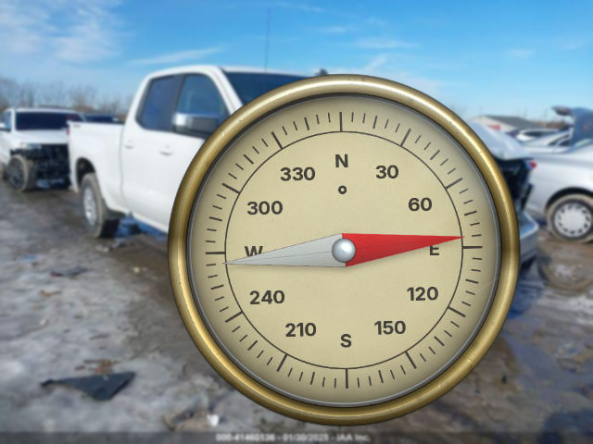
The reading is 85 °
